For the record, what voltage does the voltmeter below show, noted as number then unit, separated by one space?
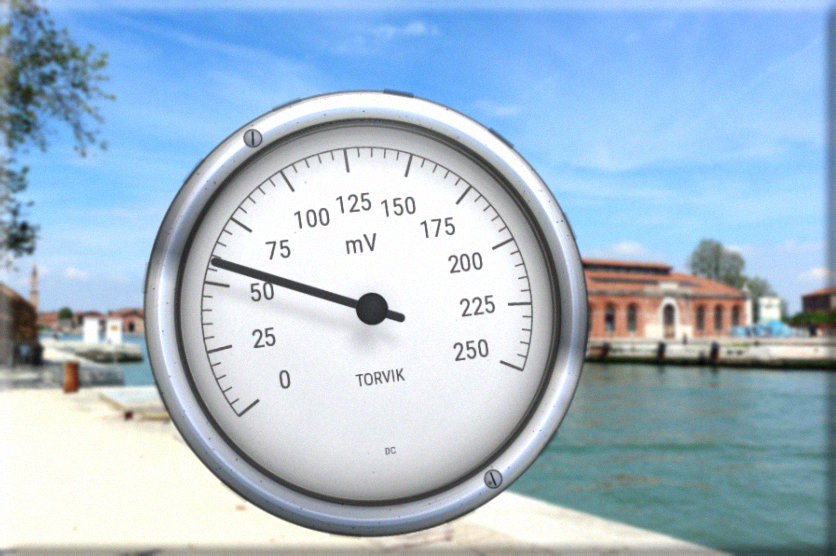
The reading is 57.5 mV
